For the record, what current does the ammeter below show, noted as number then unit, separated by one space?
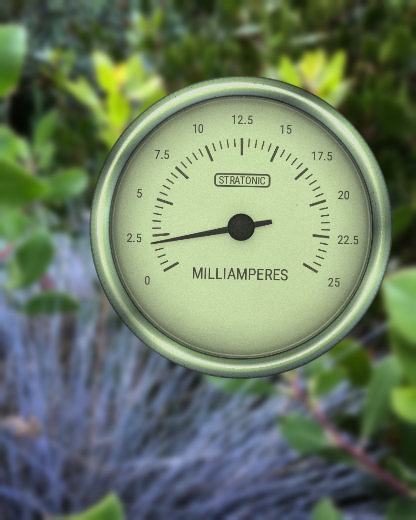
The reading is 2 mA
